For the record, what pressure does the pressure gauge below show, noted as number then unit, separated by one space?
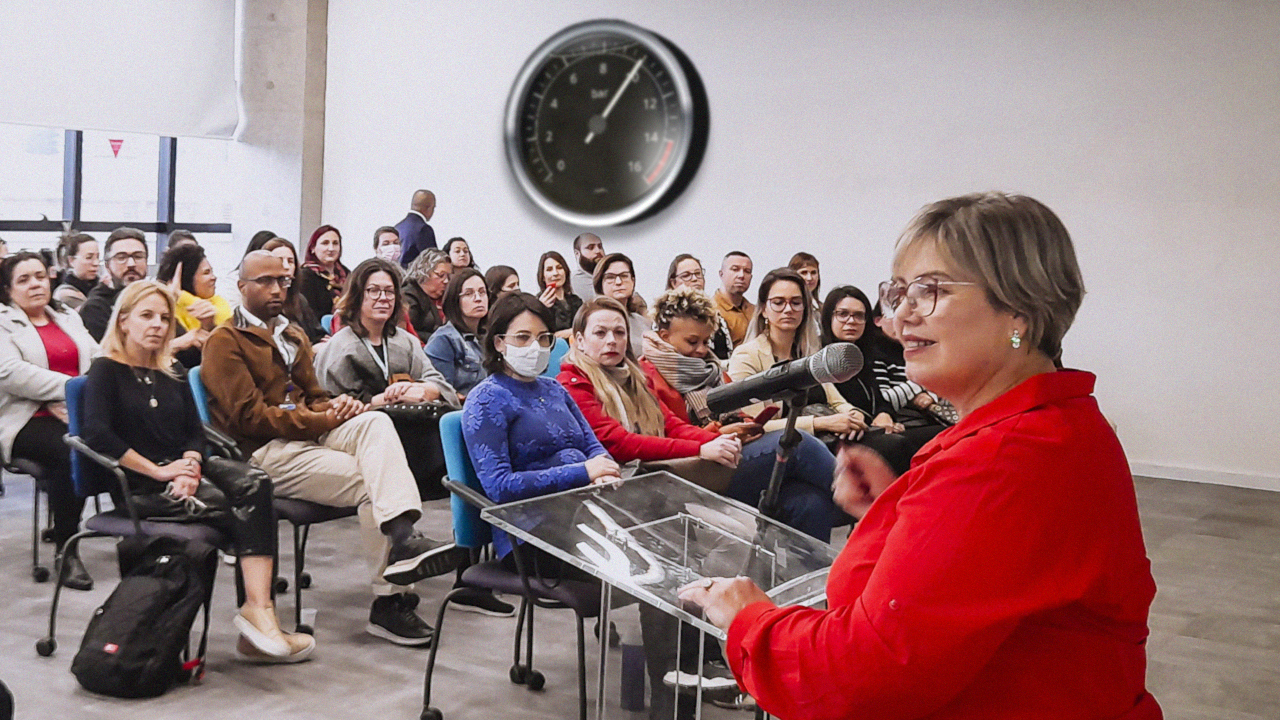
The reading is 10 bar
